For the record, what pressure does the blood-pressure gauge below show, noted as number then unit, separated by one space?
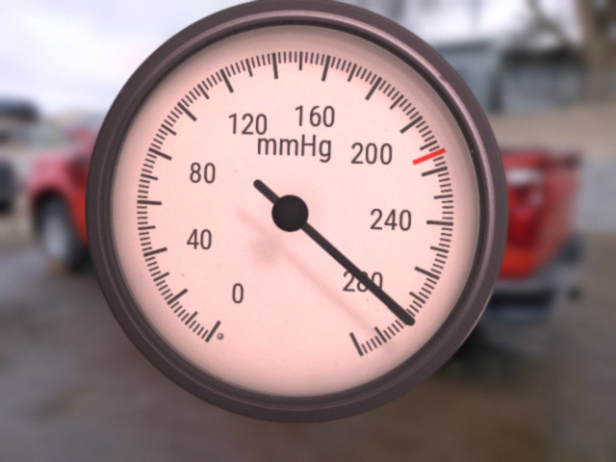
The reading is 278 mmHg
